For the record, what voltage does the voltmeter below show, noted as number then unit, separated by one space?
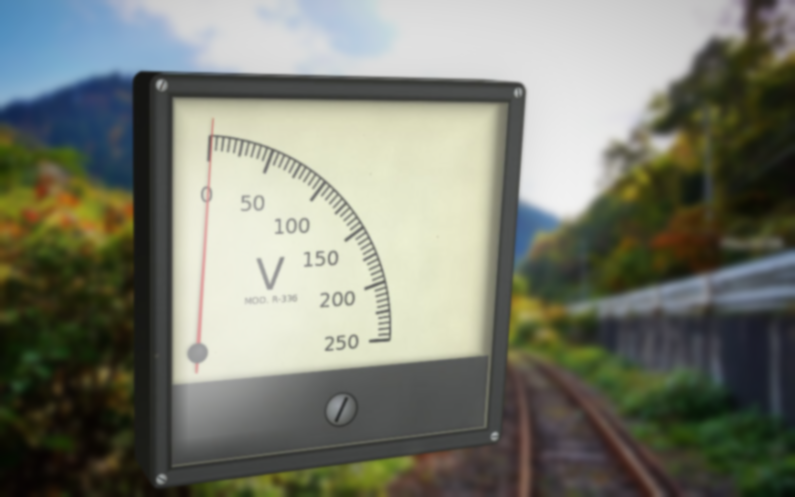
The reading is 0 V
